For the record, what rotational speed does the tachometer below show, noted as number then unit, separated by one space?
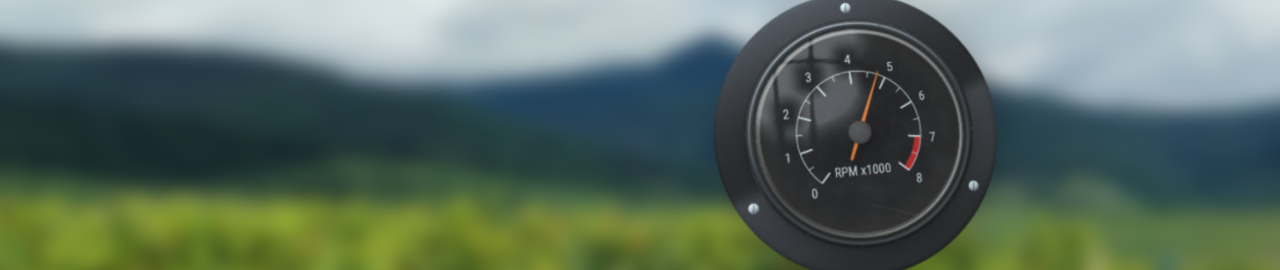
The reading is 4750 rpm
